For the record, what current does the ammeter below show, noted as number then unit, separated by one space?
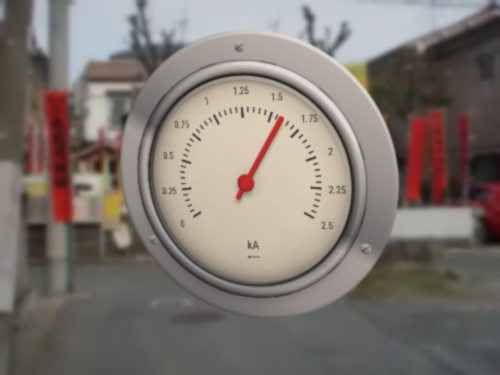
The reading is 1.6 kA
